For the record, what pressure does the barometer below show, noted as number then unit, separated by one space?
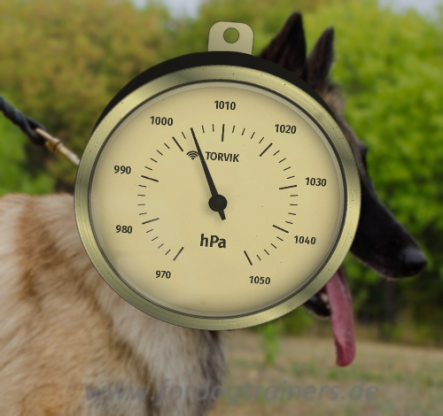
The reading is 1004 hPa
